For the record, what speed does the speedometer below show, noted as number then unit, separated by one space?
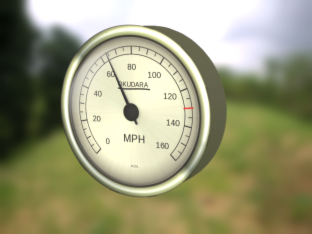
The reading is 65 mph
